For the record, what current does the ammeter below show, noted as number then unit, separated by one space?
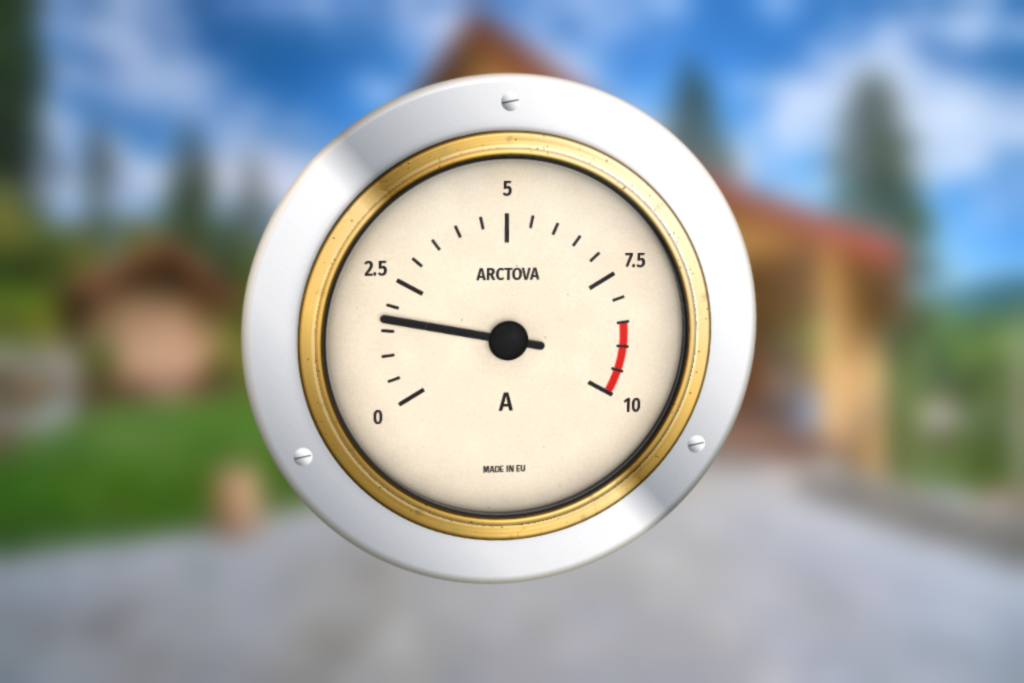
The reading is 1.75 A
